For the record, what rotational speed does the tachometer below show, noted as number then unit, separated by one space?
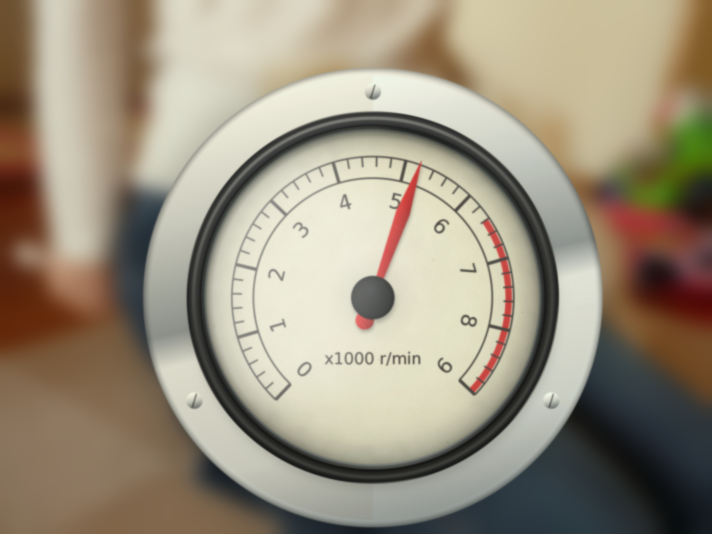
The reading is 5200 rpm
